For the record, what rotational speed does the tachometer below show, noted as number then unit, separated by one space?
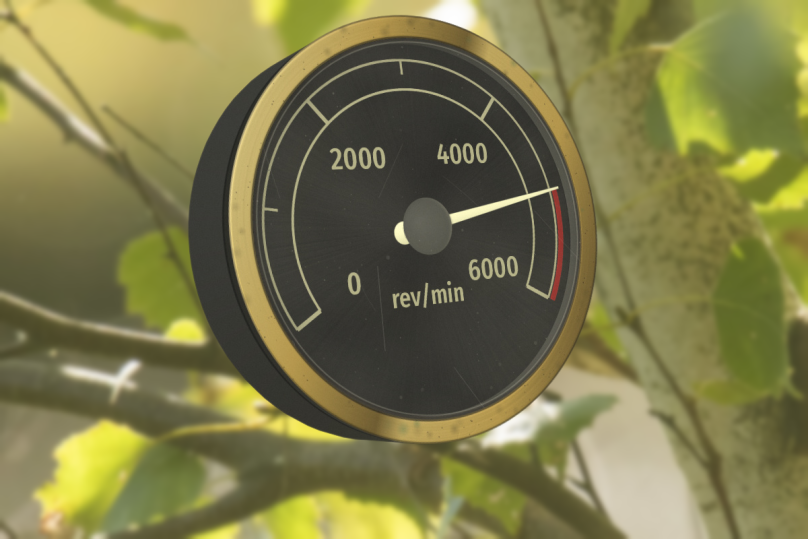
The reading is 5000 rpm
